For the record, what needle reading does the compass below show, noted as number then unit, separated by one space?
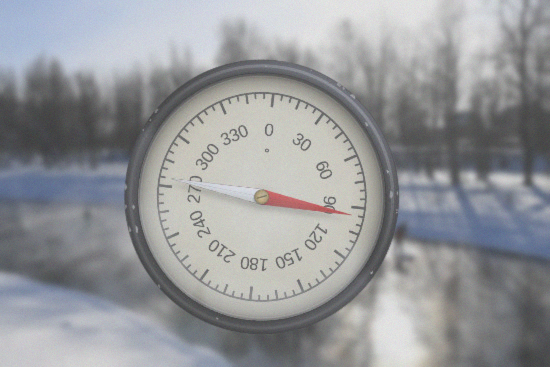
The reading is 95 °
